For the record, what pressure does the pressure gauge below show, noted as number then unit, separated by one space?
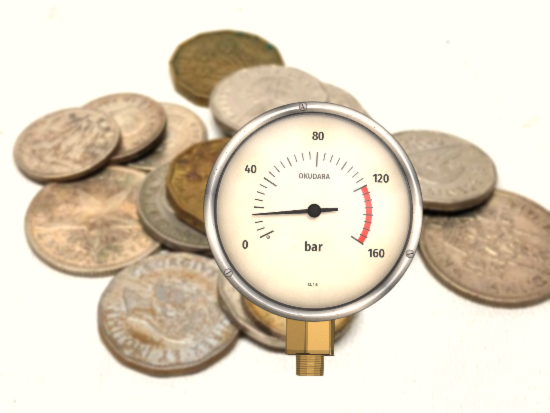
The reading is 15 bar
